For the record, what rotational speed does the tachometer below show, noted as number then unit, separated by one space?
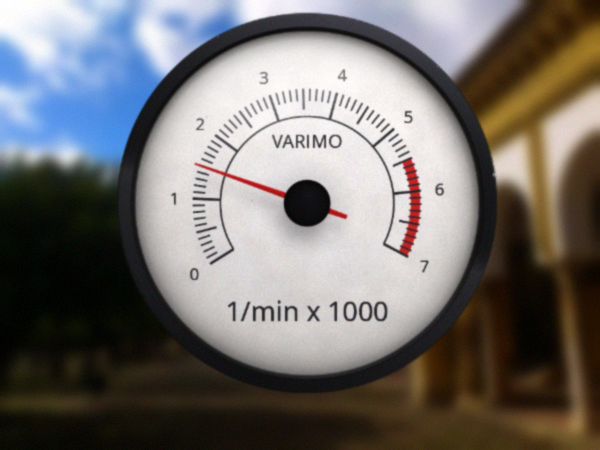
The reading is 1500 rpm
